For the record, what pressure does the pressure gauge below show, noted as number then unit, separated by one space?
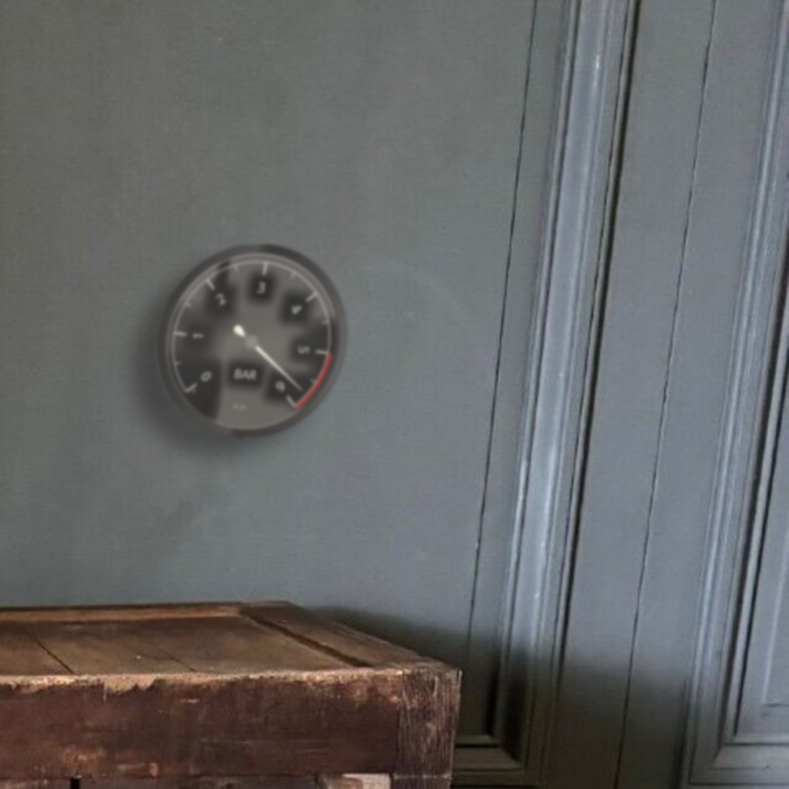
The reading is 5.75 bar
